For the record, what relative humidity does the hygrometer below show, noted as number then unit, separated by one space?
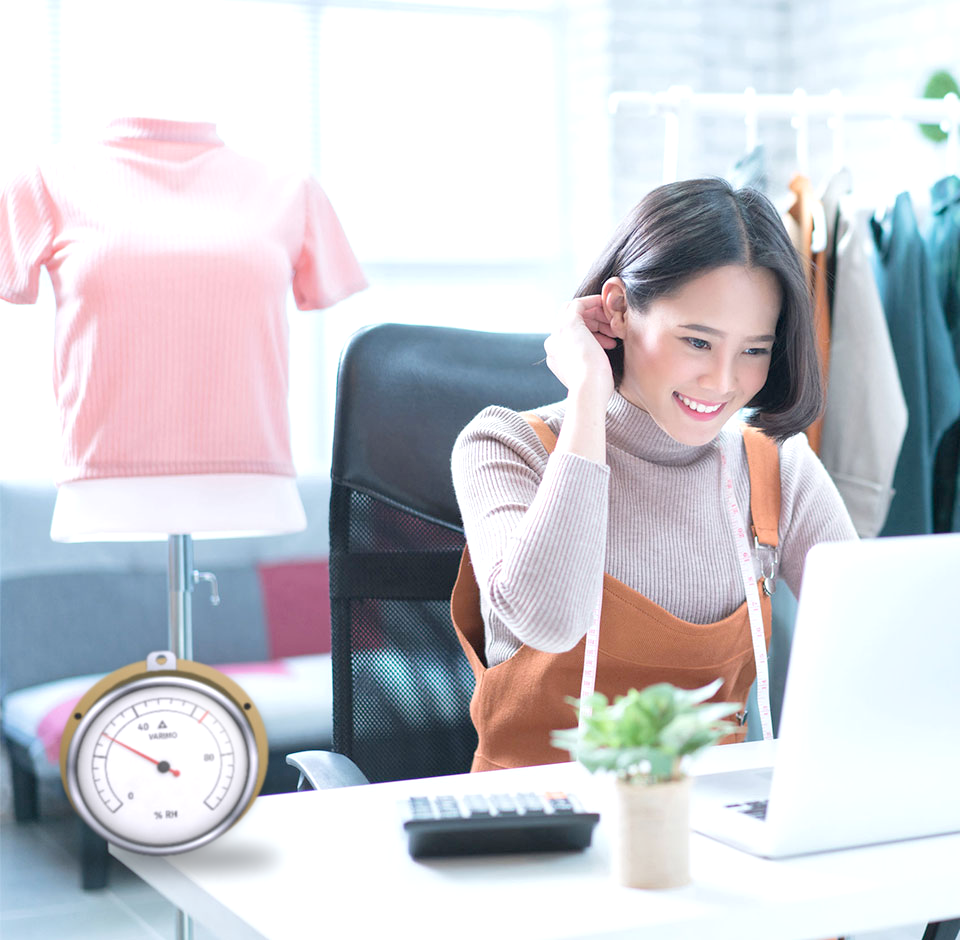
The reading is 28 %
